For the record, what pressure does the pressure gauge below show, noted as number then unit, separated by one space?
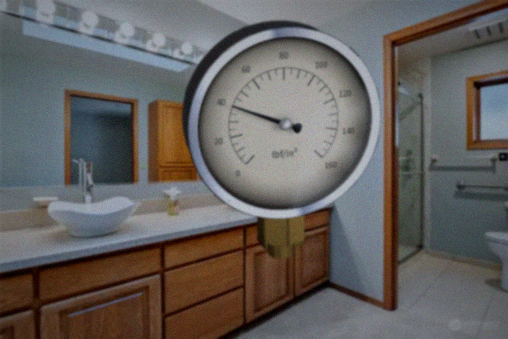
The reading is 40 psi
